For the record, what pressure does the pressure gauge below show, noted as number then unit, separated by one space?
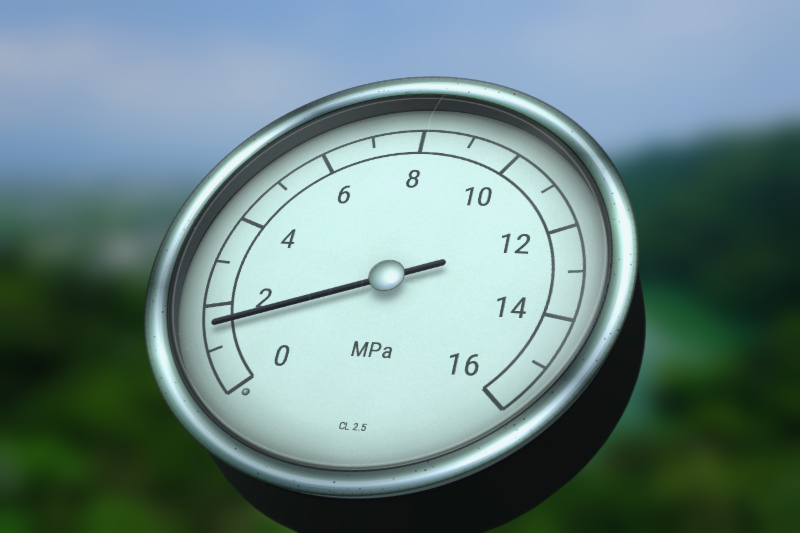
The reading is 1.5 MPa
